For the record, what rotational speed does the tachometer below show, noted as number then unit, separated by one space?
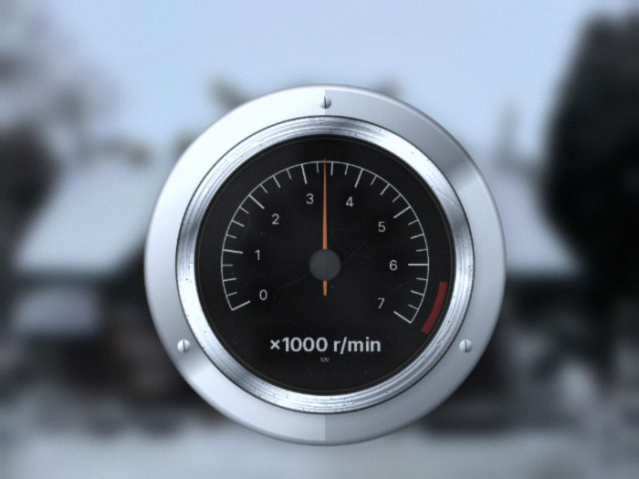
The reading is 3375 rpm
